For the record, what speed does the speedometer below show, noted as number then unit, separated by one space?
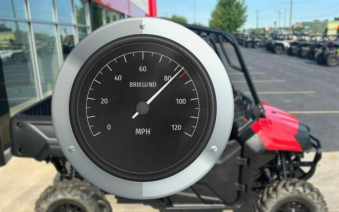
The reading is 82.5 mph
